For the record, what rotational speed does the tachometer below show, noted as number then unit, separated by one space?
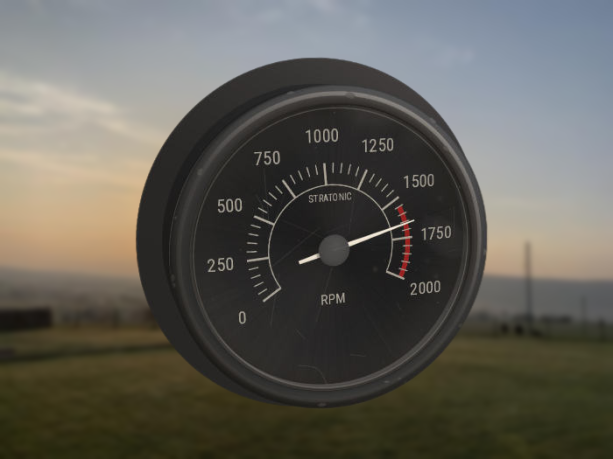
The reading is 1650 rpm
